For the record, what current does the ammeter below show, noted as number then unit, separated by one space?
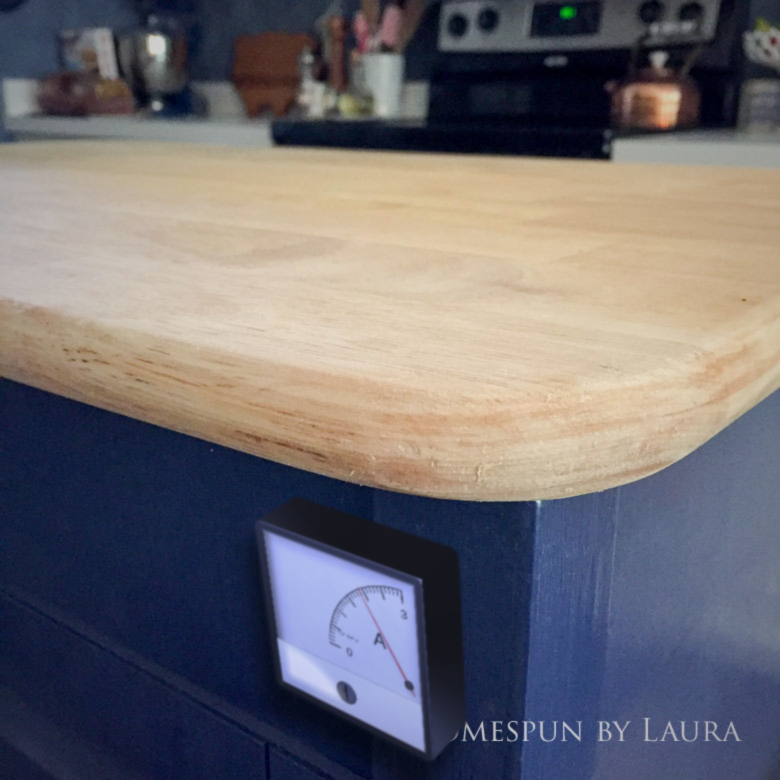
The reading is 2 A
